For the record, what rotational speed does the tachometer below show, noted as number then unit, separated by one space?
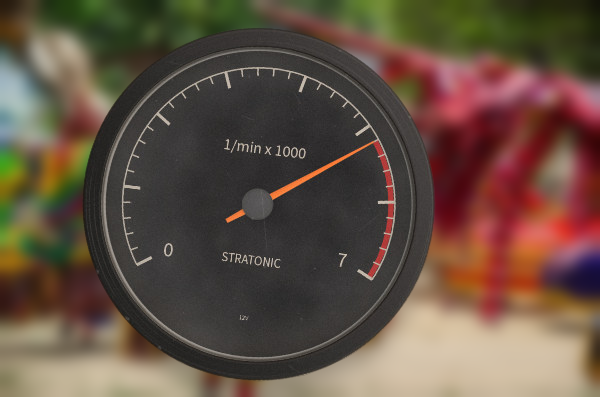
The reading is 5200 rpm
